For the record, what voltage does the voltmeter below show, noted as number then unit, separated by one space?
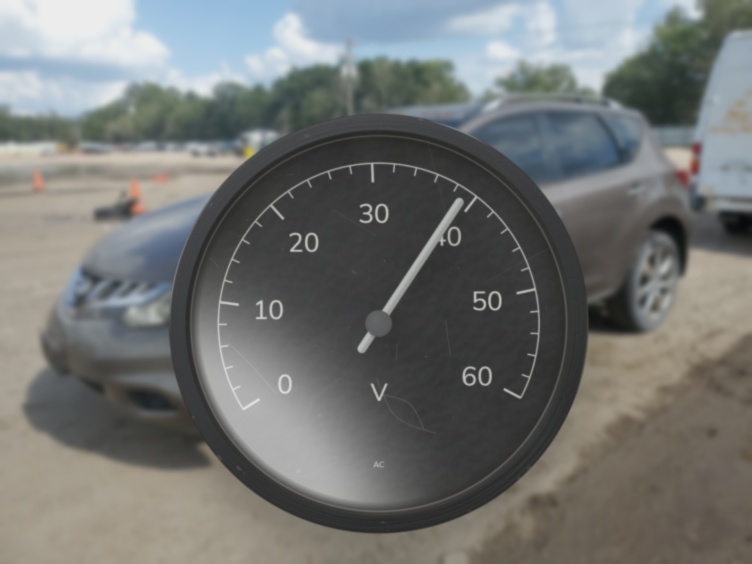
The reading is 39 V
